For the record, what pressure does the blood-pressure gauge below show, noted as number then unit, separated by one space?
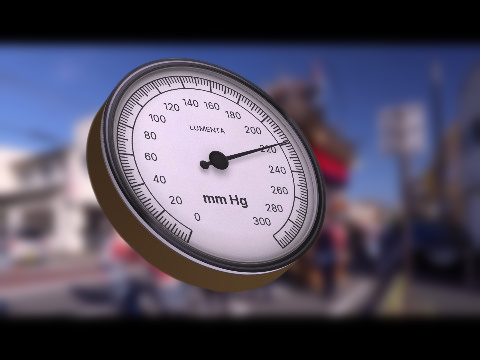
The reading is 220 mmHg
